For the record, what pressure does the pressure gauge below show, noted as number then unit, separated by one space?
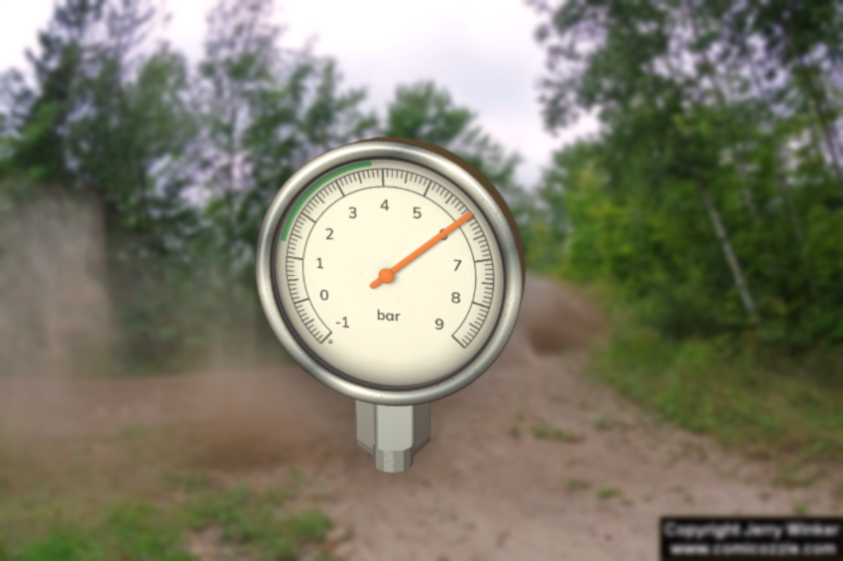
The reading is 6 bar
